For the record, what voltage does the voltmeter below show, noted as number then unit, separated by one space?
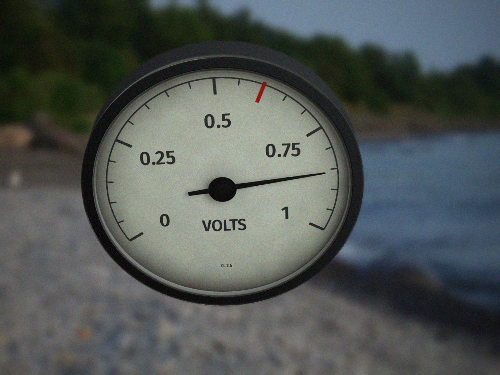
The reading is 0.85 V
